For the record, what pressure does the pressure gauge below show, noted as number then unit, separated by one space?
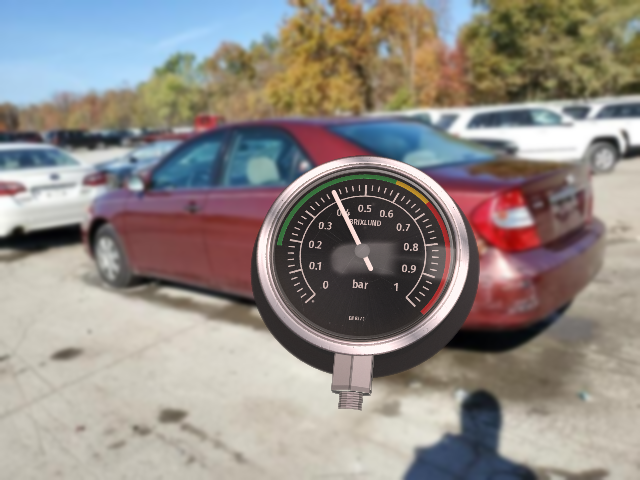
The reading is 0.4 bar
